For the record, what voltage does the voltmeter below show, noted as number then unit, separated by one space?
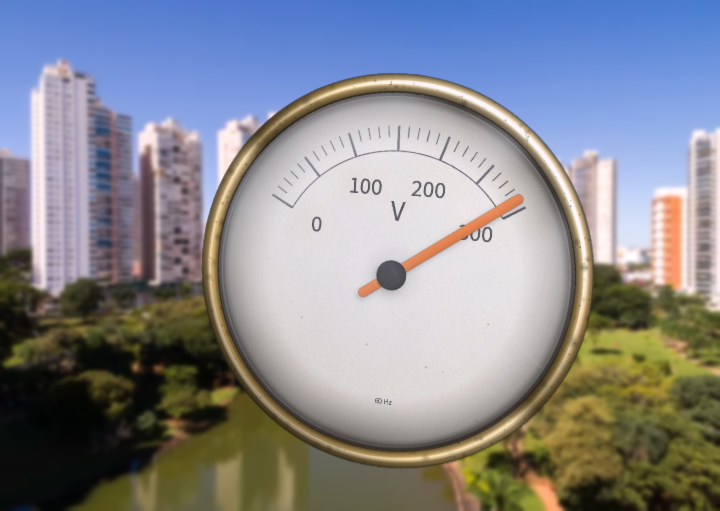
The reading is 290 V
